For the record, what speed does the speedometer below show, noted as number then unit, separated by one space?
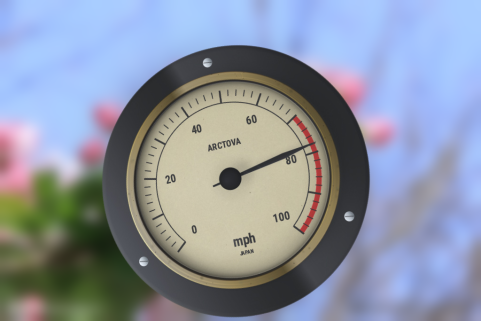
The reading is 78 mph
